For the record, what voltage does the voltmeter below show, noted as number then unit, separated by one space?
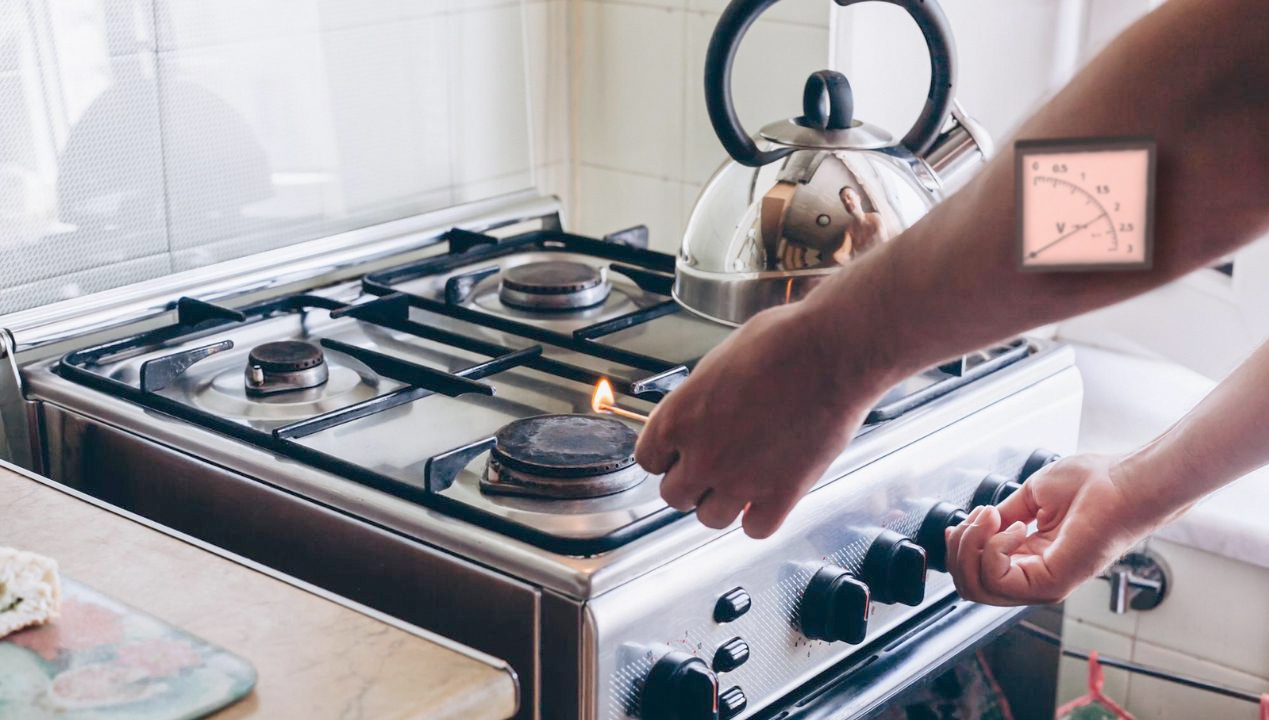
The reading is 2 V
